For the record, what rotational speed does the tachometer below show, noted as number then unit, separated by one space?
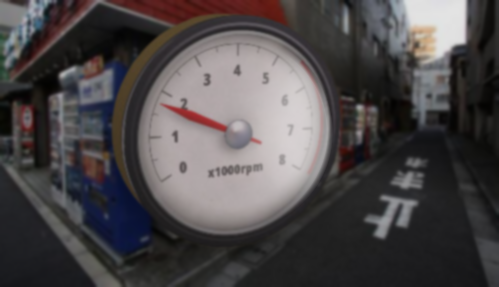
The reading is 1750 rpm
